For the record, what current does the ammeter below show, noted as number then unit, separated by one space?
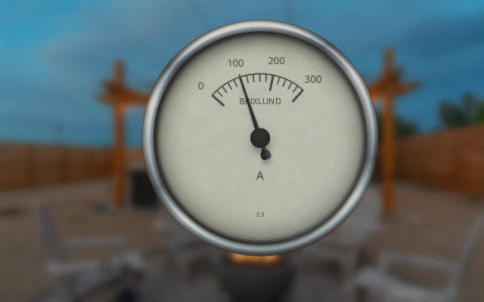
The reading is 100 A
